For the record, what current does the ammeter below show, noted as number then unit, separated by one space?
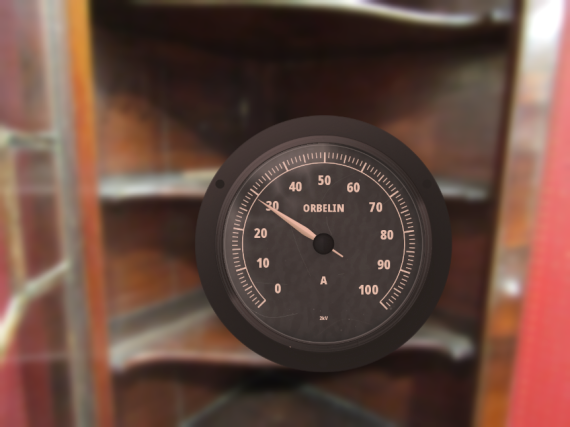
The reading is 29 A
